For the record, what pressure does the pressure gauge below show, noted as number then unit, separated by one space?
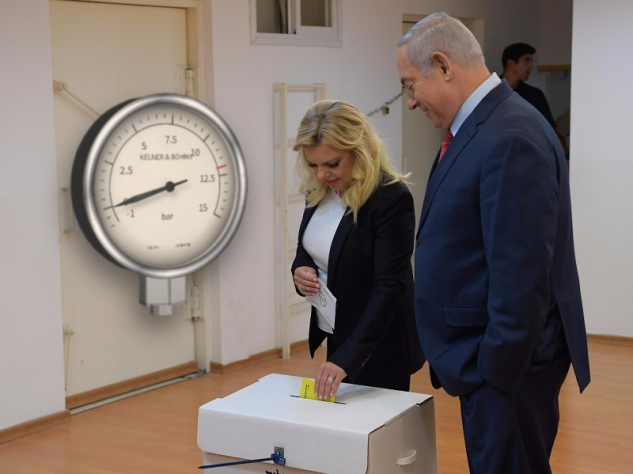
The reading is 0 bar
